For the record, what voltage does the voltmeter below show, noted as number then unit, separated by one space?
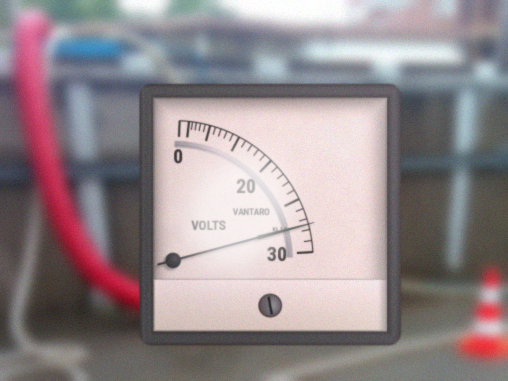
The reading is 27.5 V
